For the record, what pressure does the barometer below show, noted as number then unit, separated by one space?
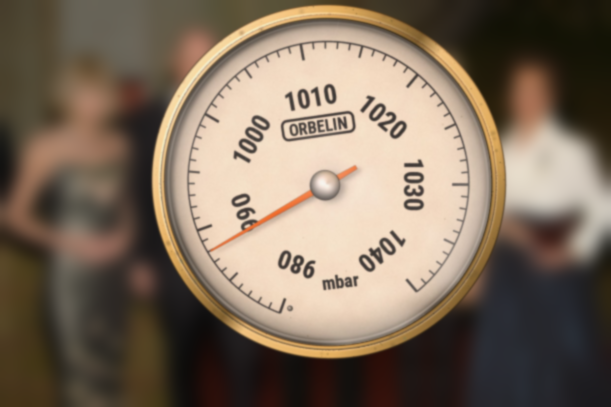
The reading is 988 mbar
